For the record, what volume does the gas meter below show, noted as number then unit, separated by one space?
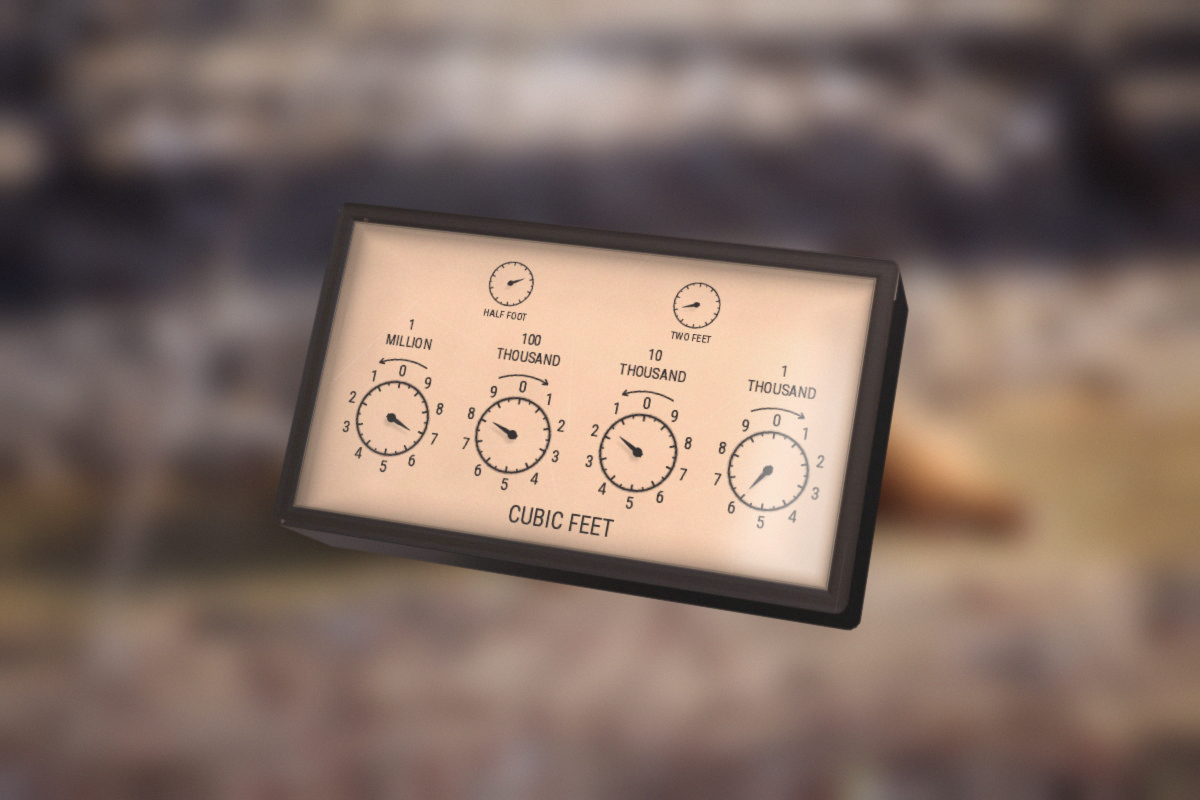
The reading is 681600 ft³
